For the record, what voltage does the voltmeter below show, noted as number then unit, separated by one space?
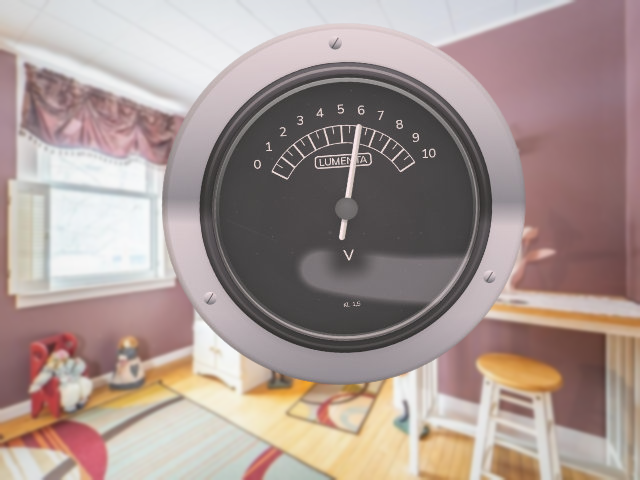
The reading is 6 V
